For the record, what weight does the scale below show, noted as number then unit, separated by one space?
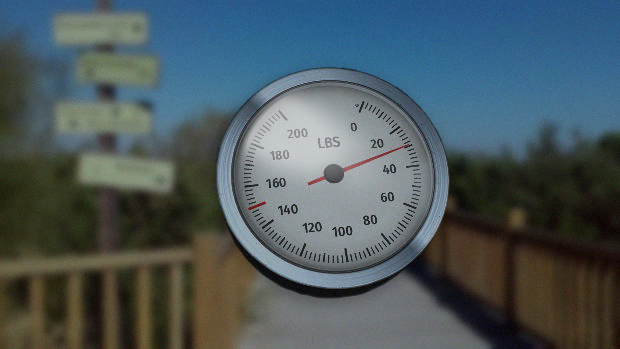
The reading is 30 lb
